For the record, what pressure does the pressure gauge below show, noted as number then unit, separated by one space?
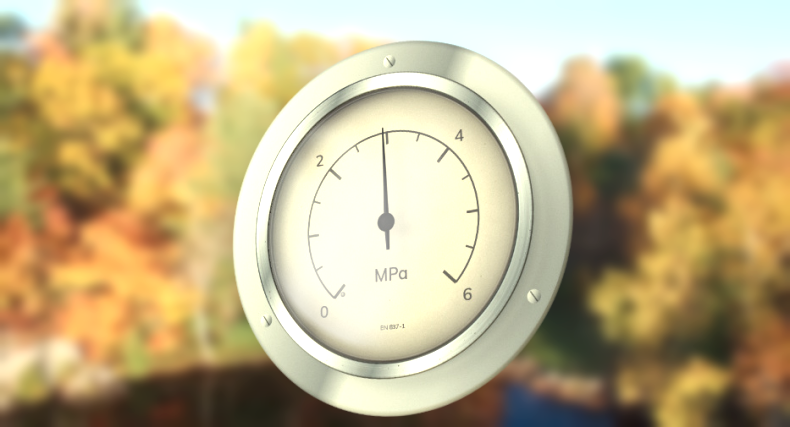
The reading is 3 MPa
